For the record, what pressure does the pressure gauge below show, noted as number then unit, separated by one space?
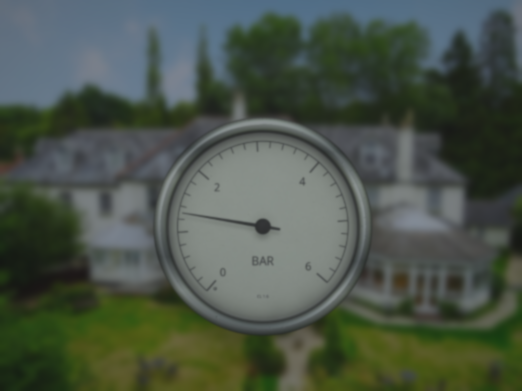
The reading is 1.3 bar
